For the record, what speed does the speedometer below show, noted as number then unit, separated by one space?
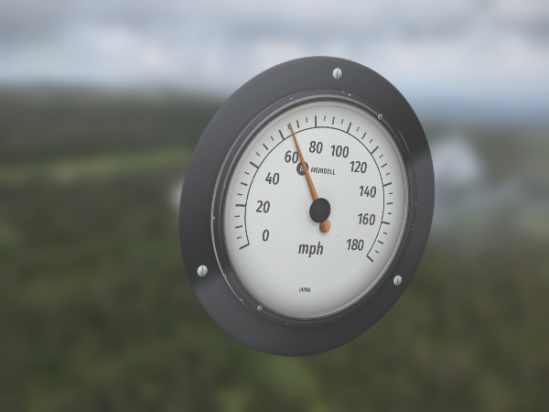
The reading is 65 mph
